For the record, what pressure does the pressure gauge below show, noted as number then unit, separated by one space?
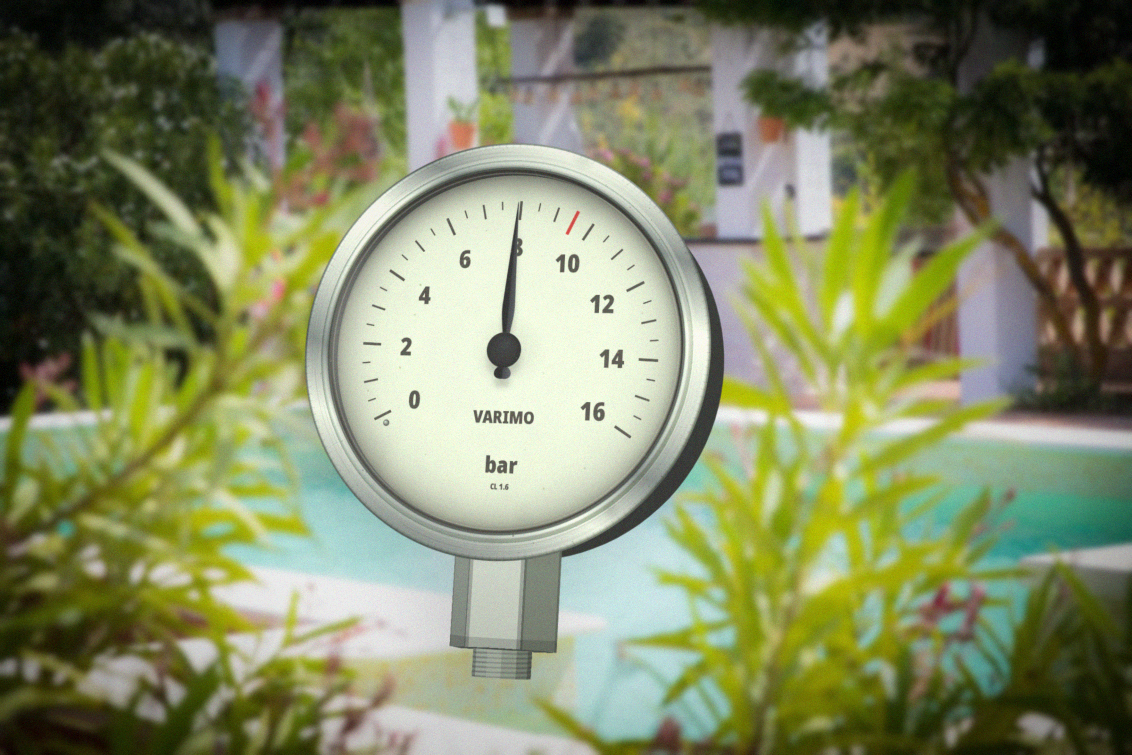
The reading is 8 bar
